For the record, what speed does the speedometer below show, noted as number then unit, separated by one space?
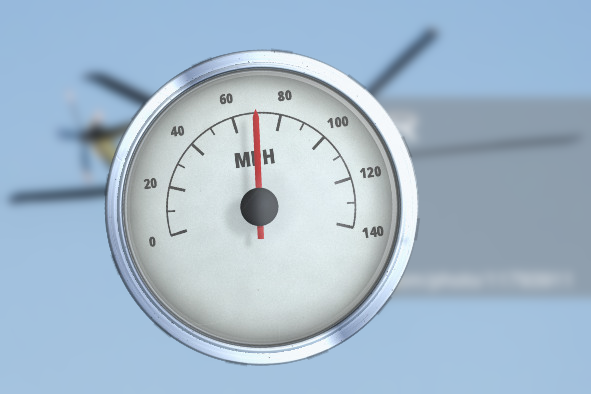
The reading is 70 mph
